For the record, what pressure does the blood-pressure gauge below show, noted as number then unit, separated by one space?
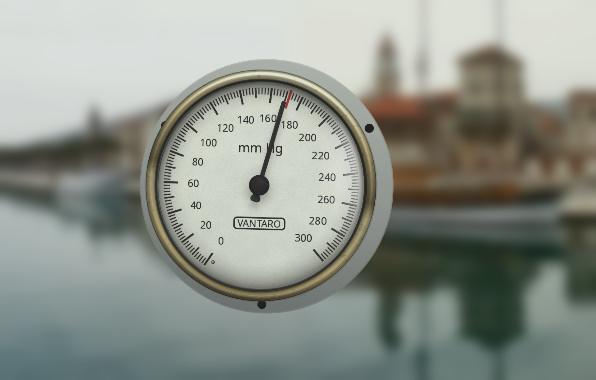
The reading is 170 mmHg
